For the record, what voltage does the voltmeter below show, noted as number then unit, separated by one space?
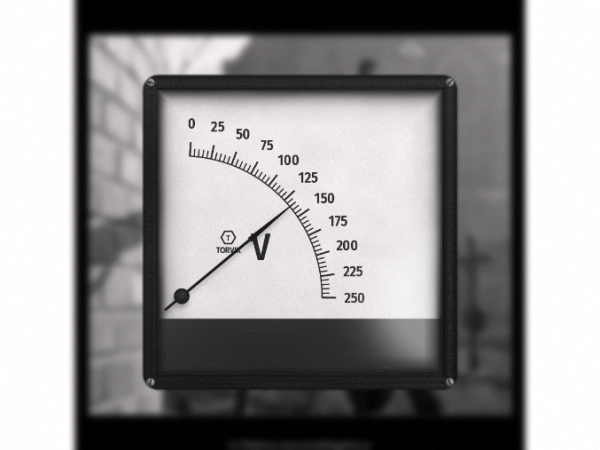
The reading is 135 V
